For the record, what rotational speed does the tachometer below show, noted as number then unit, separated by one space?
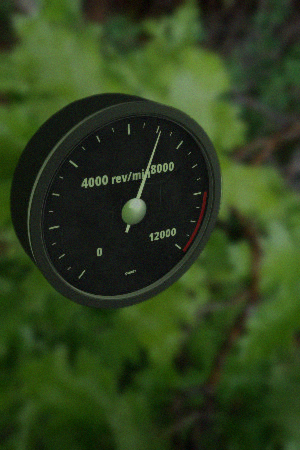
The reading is 7000 rpm
